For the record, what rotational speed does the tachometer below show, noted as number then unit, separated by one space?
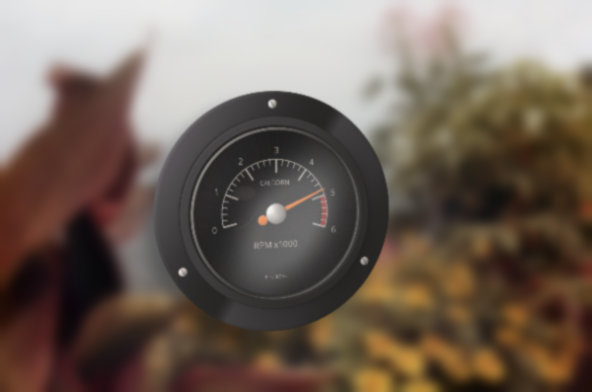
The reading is 4800 rpm
